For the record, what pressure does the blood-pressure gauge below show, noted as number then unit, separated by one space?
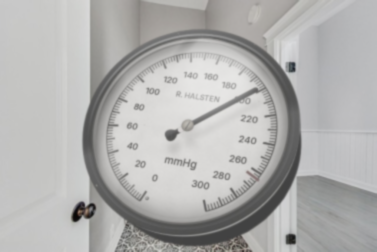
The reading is 200 mmHg
